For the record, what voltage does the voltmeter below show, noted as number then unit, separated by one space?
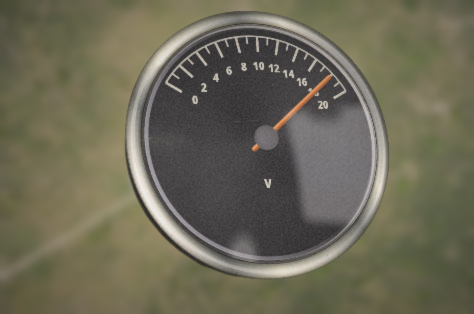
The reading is 18 V
